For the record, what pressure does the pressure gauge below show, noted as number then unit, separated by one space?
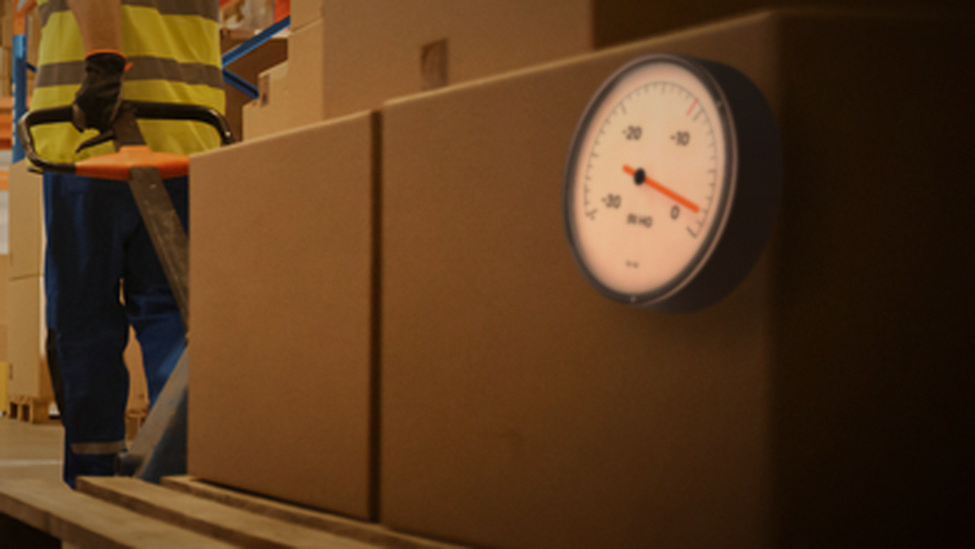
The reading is -2 inHg
